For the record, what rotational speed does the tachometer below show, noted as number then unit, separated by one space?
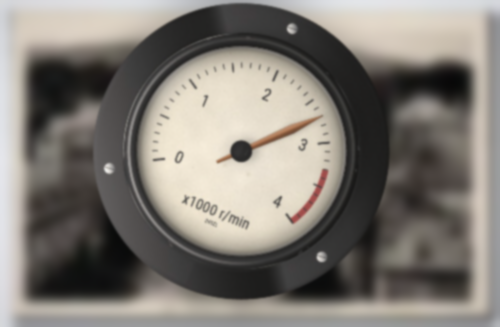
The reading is 2700 rpm
